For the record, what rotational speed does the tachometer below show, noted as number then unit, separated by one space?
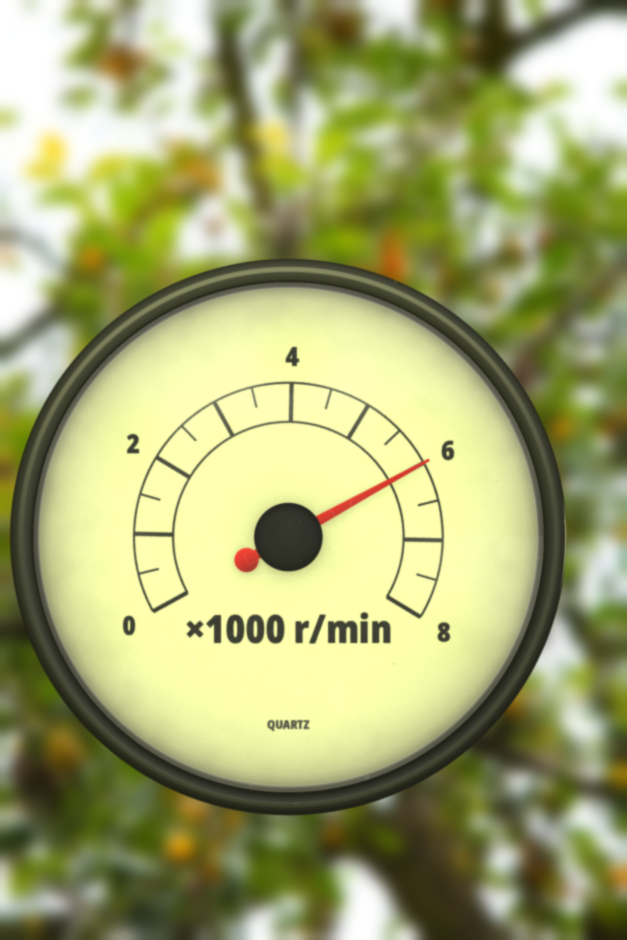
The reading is 6000 rpm
